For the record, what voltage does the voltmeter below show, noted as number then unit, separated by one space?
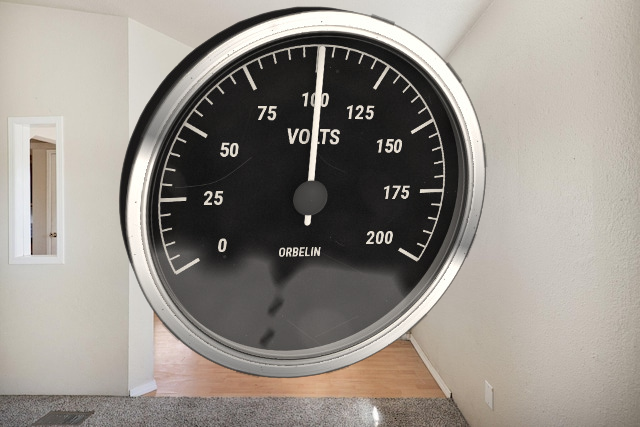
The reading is 100 V
